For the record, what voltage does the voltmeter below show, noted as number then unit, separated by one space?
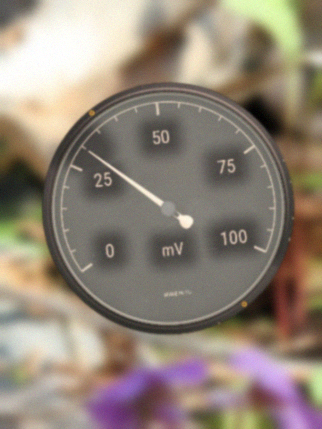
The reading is 30 mV
